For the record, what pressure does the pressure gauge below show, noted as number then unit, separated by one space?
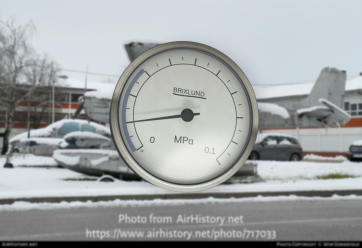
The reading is 0.01 MPa
